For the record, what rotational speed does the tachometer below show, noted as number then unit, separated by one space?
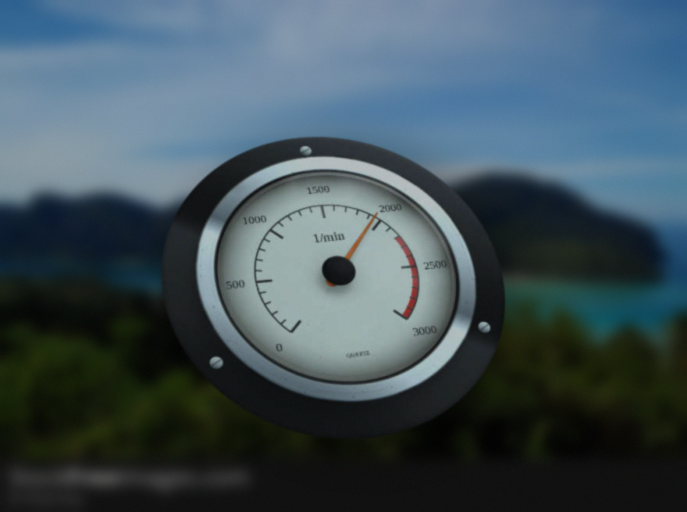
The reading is 1950 rpm
